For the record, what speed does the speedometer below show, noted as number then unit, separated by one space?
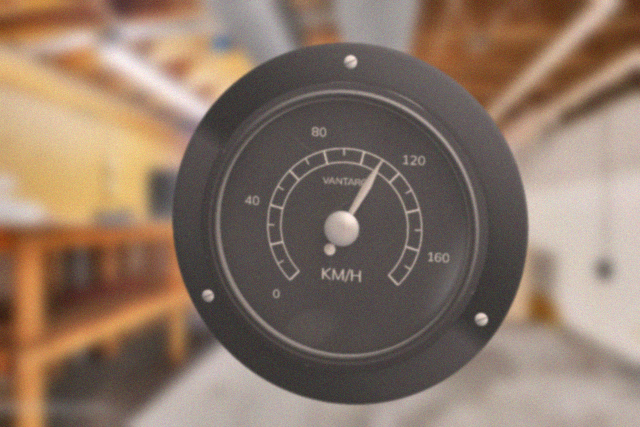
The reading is 110 km/h
